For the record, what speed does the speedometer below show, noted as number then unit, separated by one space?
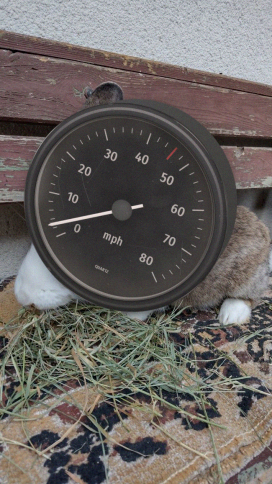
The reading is 3 mph
